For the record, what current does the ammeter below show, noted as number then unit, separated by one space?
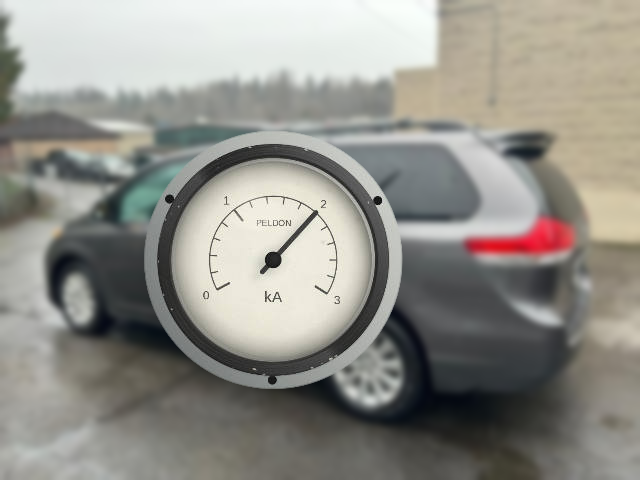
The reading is 2 kA
